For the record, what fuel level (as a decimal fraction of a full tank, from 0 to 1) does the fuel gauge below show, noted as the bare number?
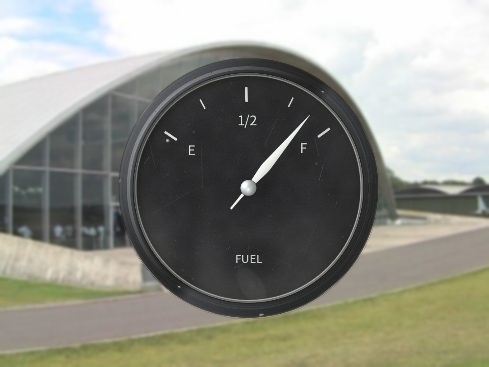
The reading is 0.875
